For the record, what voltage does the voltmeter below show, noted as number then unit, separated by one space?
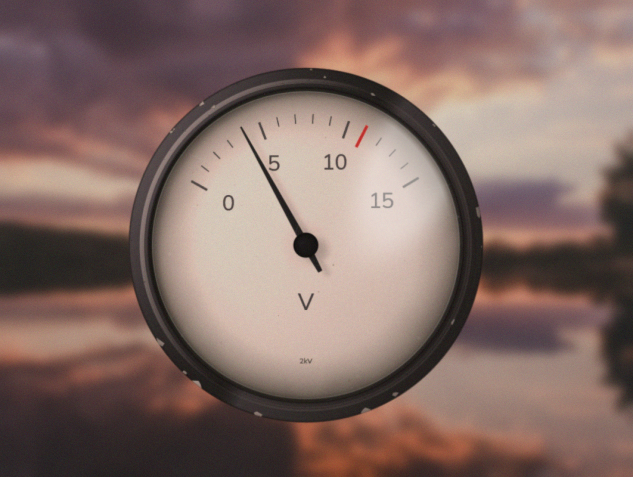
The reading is 4 V
